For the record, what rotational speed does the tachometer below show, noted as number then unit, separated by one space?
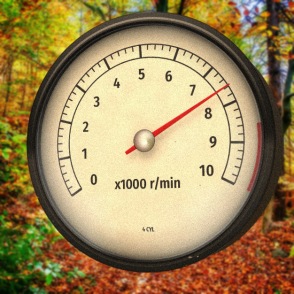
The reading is 7600 rpm
